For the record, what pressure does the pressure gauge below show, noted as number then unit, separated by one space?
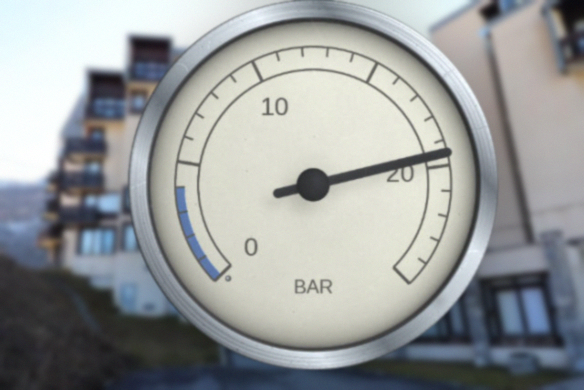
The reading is 19.5 bar
